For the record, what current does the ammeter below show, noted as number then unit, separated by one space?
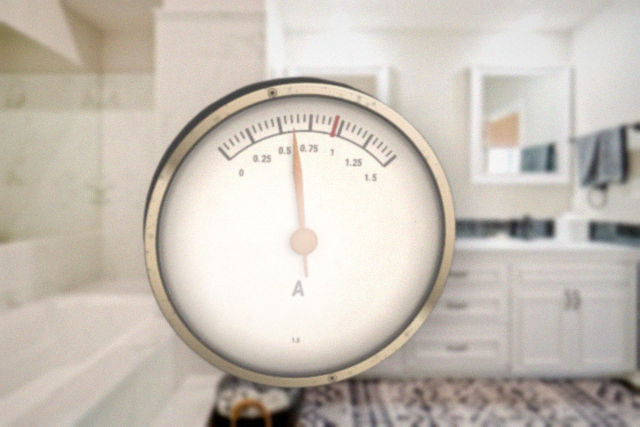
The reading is 0.6 A
